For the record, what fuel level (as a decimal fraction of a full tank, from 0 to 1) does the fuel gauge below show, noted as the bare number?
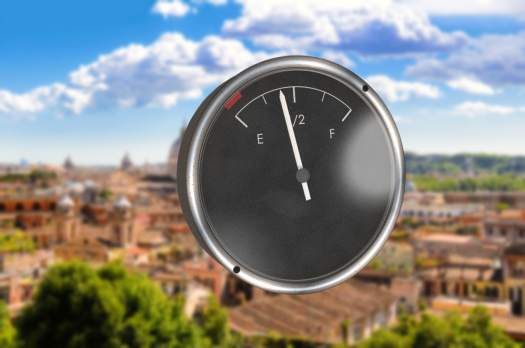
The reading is 0.375
